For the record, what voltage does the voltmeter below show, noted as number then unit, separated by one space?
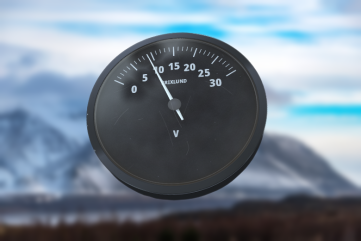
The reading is 9 V
